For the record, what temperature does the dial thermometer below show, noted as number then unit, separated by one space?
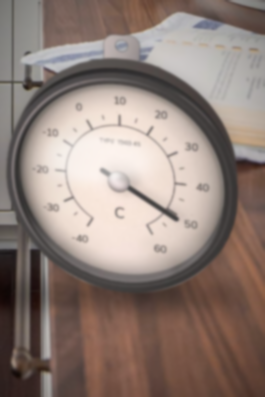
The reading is 50 °C
